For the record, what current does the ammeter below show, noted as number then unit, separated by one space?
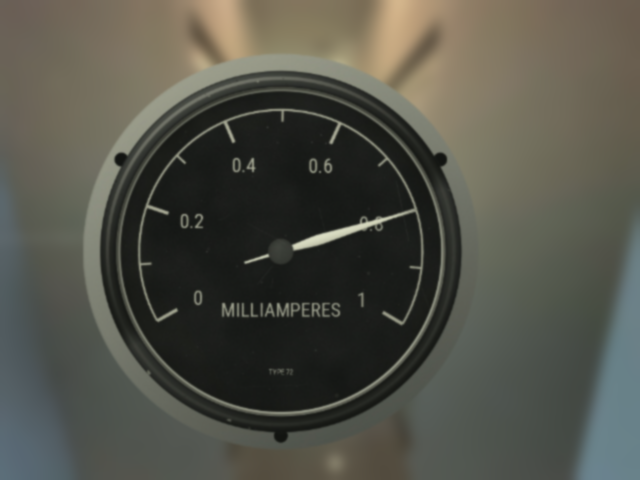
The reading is 0.8 mA
